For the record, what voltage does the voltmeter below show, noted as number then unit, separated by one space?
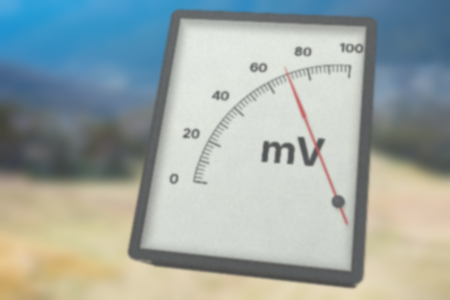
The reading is 70 mV
